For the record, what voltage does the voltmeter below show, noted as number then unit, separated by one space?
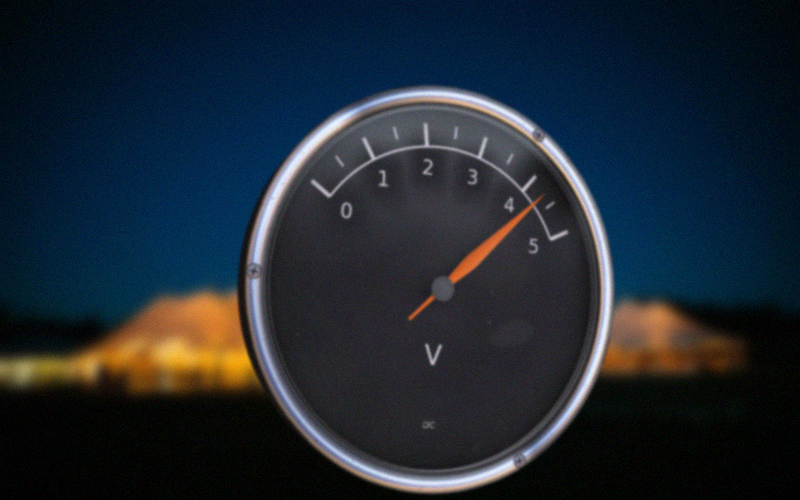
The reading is 4.25 V
